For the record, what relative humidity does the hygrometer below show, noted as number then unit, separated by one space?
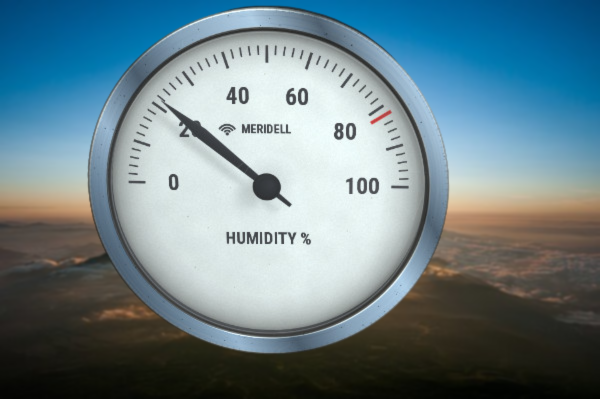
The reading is 22 %
